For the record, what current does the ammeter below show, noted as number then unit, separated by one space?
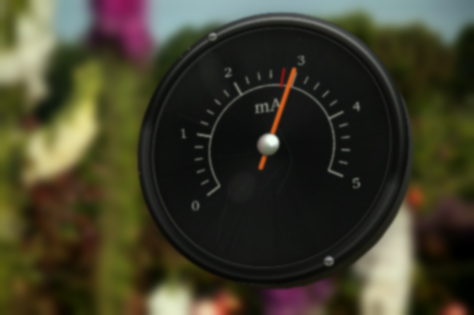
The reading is 3 mA
